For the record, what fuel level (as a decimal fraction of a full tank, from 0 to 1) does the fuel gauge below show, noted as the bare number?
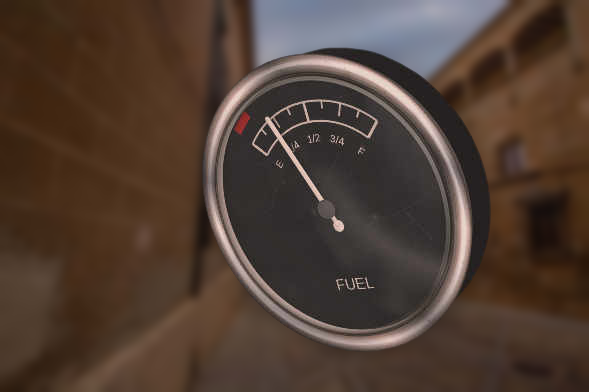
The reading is 0.25
